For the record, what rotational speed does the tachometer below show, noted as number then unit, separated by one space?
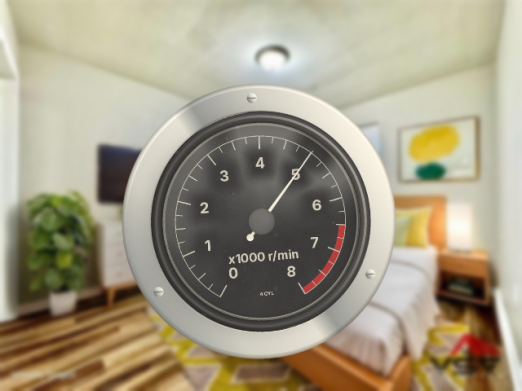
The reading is 5000 rpm
